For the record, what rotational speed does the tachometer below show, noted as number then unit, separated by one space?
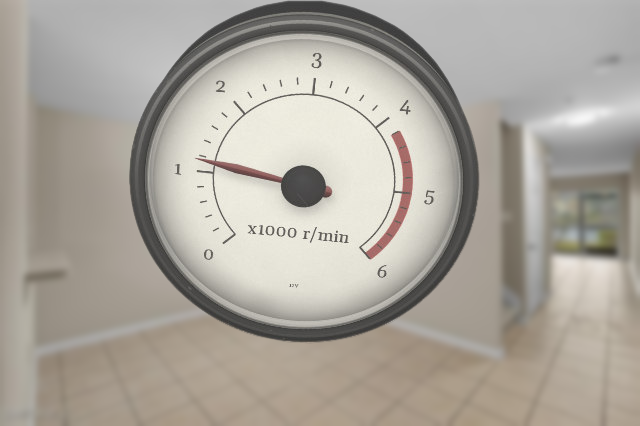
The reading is 1200 rpm
